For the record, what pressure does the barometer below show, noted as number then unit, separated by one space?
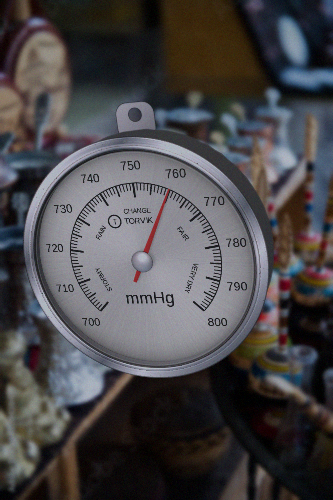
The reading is 760 mmHg
